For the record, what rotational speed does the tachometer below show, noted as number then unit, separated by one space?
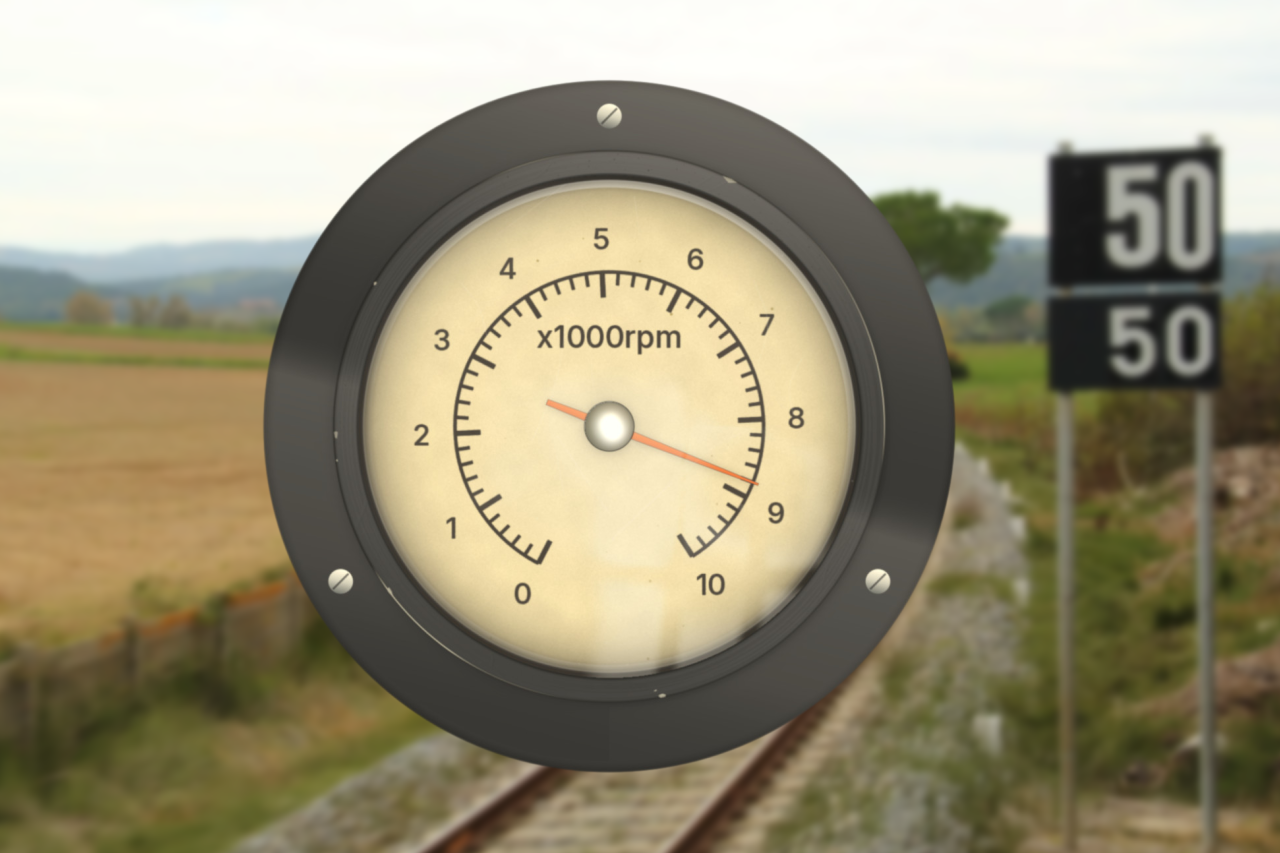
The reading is 8800 rpm
